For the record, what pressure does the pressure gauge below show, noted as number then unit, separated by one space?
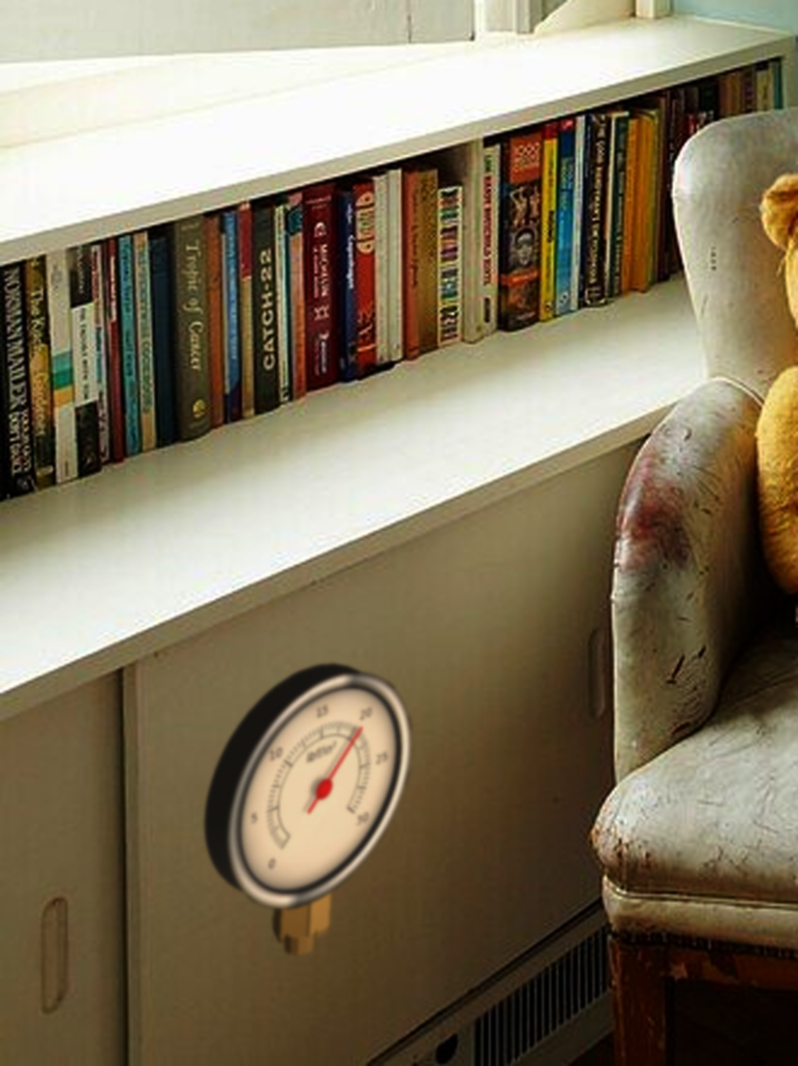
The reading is 20 psi
